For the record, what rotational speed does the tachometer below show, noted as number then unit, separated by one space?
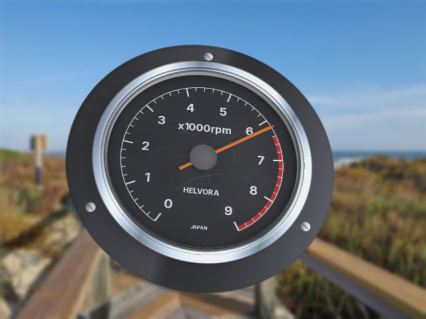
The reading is 6200 rpm
